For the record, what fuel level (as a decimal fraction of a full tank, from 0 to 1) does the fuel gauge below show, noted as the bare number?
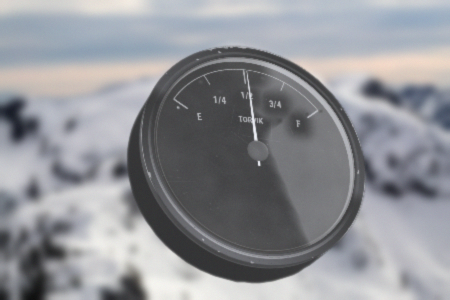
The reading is 0.5
